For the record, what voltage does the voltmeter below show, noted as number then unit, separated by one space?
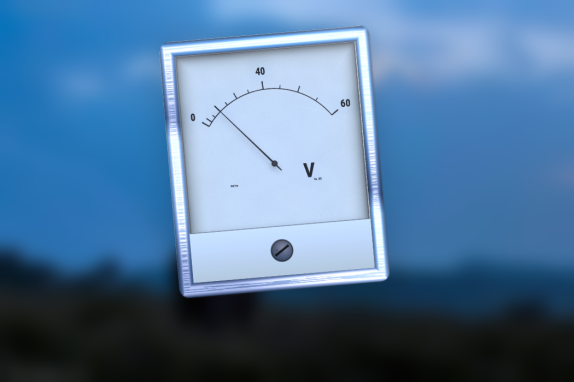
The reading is 20 V
